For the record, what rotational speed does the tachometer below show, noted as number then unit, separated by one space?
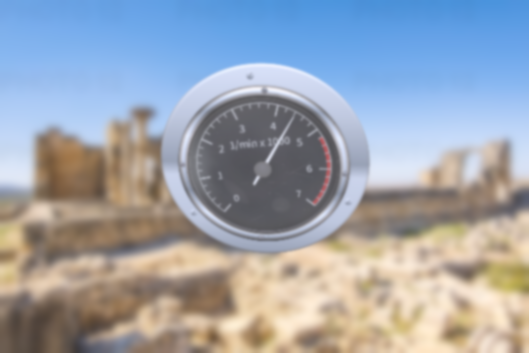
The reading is 4400 rpm
